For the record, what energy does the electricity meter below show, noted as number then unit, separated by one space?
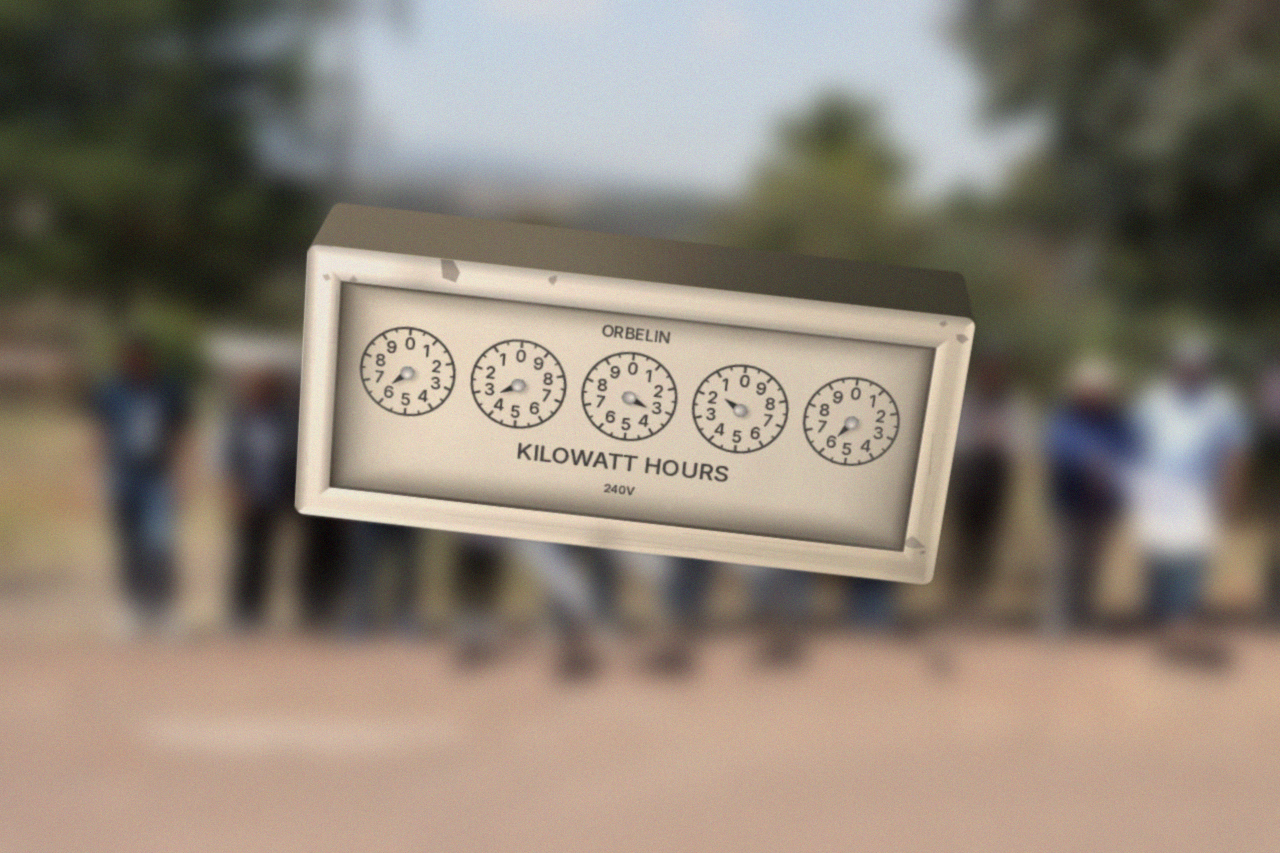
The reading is 63316 kWh
